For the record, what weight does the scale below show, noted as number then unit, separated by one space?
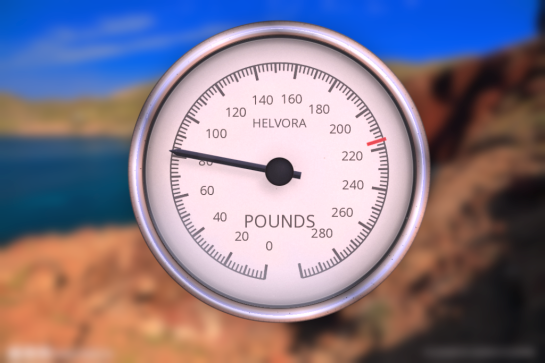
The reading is 82 lb
